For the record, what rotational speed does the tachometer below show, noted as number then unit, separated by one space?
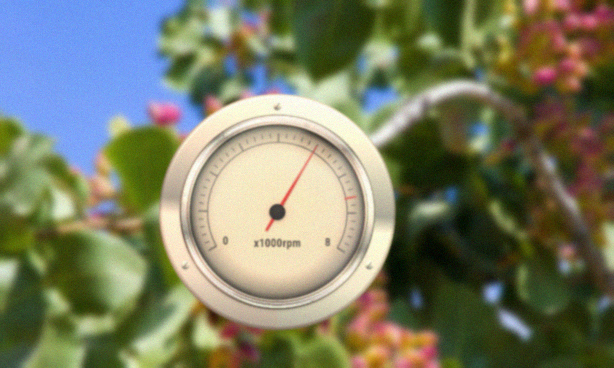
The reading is 5000 rpm
